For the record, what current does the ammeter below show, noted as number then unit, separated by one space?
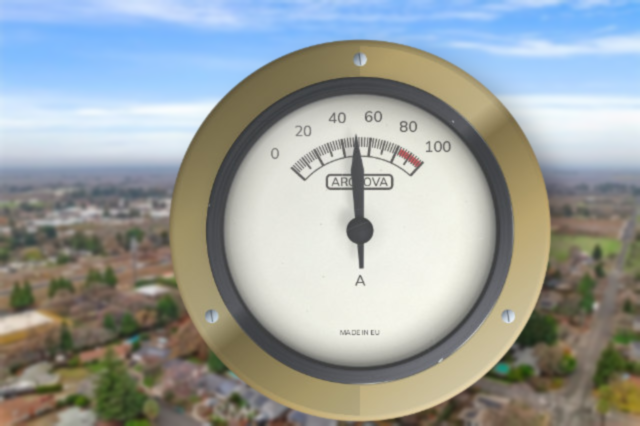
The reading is 50 A
